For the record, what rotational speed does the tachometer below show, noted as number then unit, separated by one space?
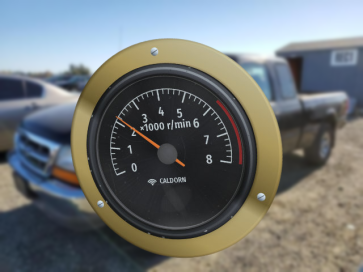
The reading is 2200 rpm
